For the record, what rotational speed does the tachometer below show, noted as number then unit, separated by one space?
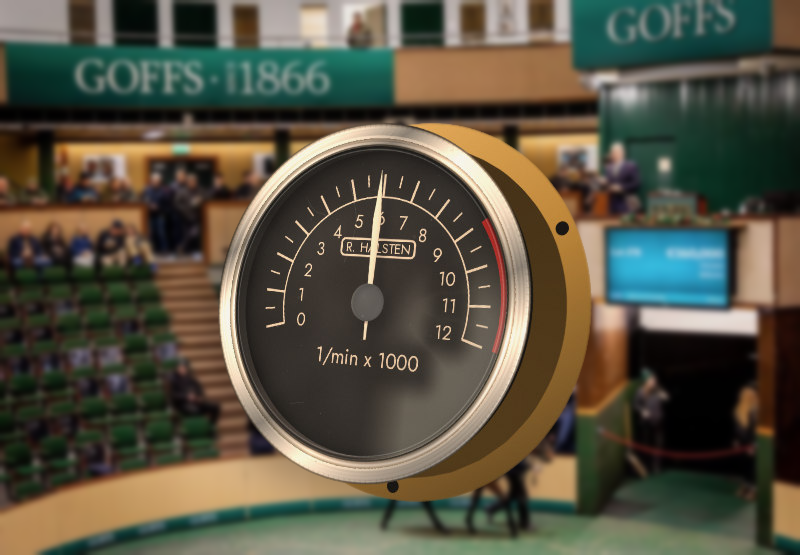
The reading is 6000 rpm
